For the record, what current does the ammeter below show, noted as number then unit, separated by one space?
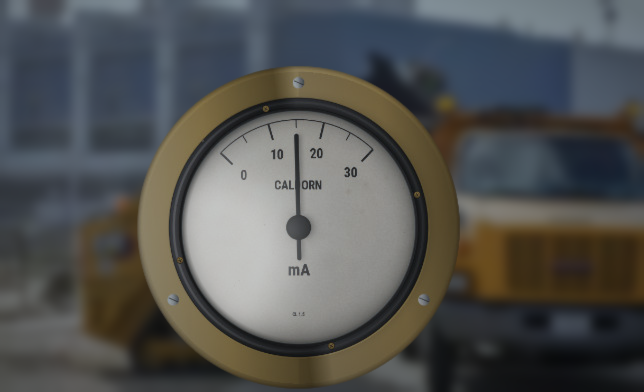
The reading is 15 mA
